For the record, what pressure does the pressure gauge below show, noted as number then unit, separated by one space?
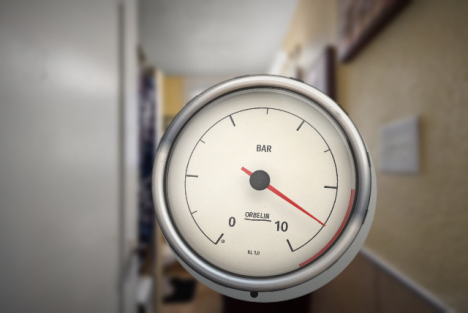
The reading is 9 bar
